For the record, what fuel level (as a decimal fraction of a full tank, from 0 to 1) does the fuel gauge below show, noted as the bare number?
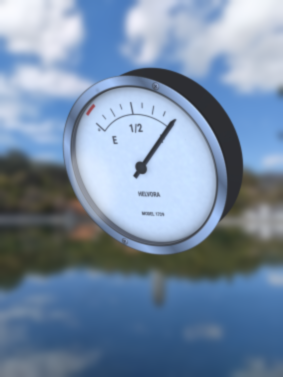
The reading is 1
